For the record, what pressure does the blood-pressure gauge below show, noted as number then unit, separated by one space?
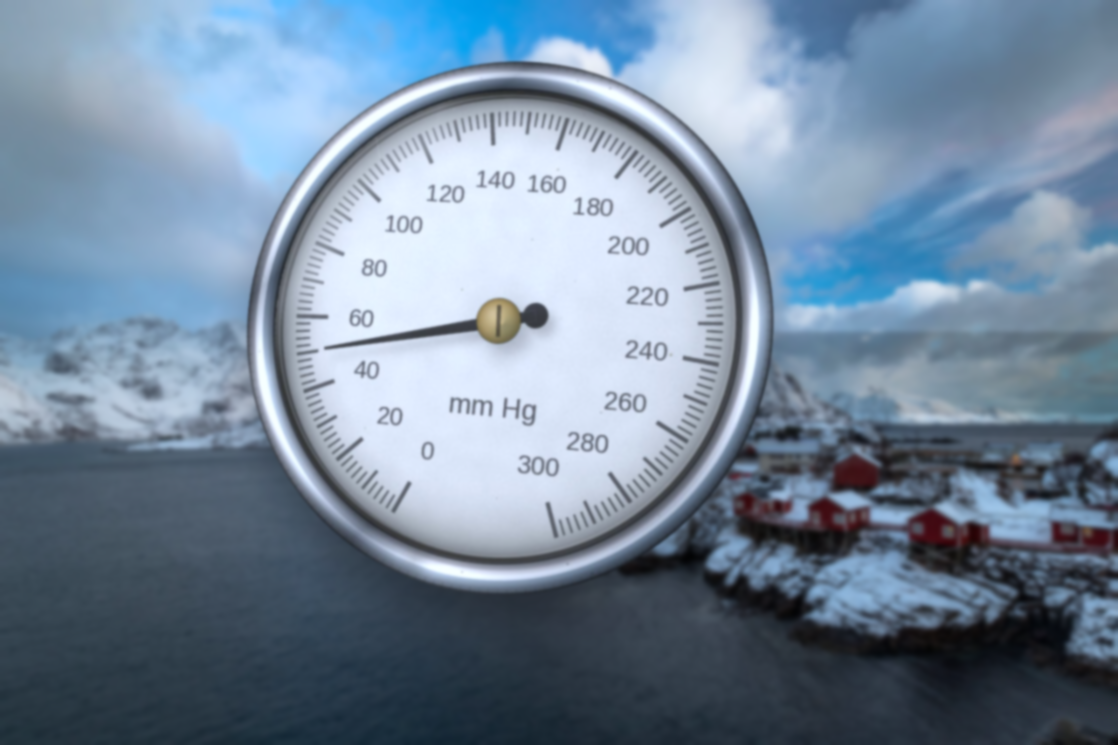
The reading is 50 mmHg
